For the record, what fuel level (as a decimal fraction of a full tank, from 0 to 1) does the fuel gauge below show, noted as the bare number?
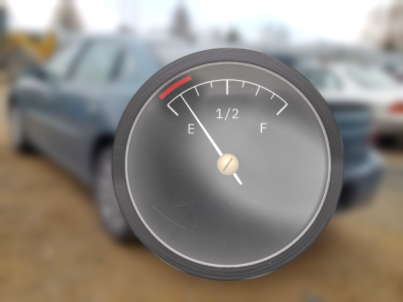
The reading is 0.125
